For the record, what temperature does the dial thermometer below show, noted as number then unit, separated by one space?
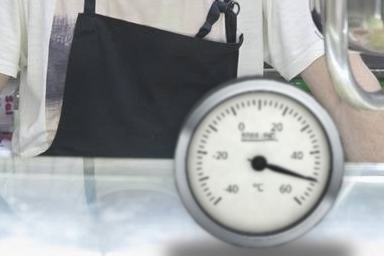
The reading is 50 °C
